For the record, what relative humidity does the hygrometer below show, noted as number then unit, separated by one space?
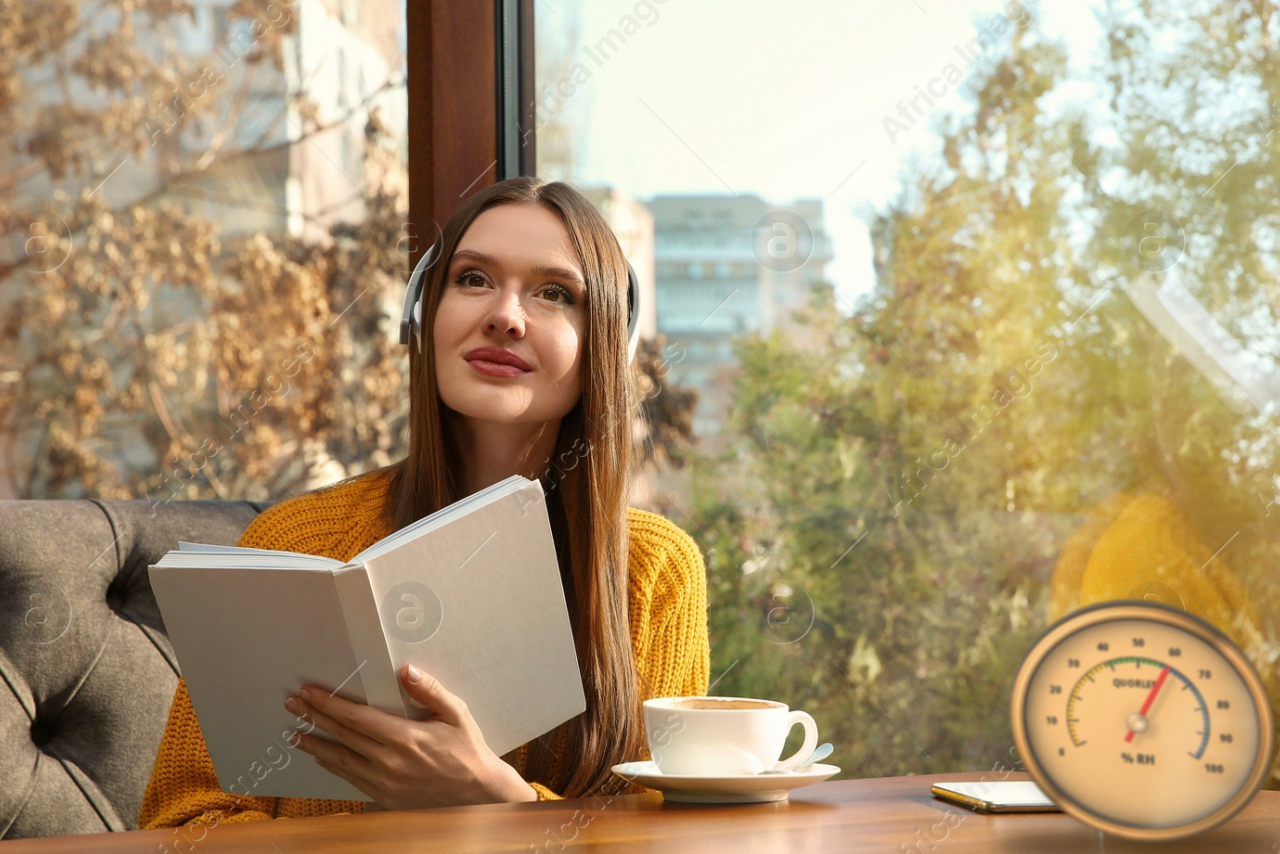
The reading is 60 %
